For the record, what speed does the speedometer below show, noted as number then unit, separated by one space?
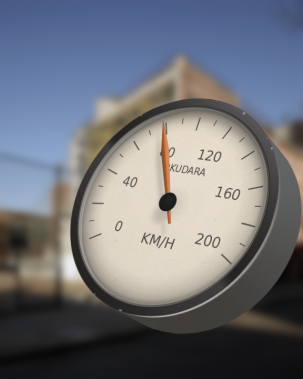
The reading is 80 km/h
